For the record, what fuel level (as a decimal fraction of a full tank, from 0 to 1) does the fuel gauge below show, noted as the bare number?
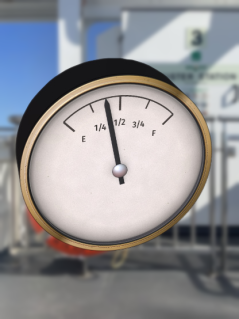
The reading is 0.375
